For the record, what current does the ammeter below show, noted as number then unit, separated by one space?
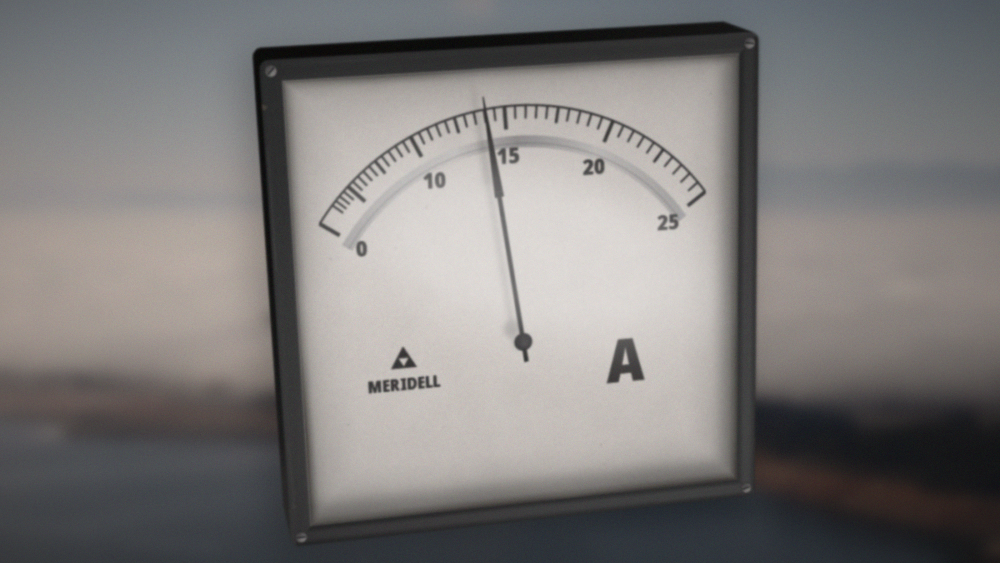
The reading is 14 A
